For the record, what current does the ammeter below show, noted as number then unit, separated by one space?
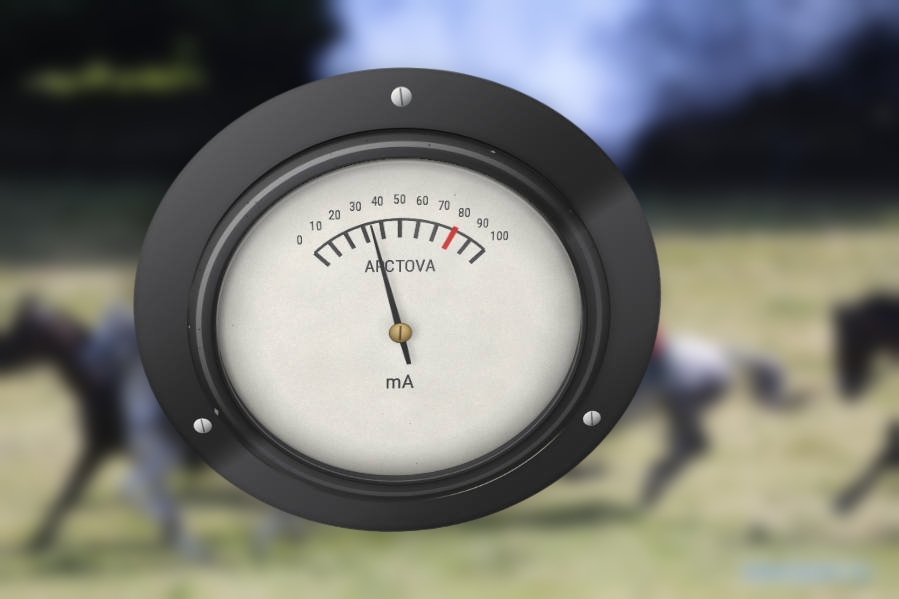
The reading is 35 mA
